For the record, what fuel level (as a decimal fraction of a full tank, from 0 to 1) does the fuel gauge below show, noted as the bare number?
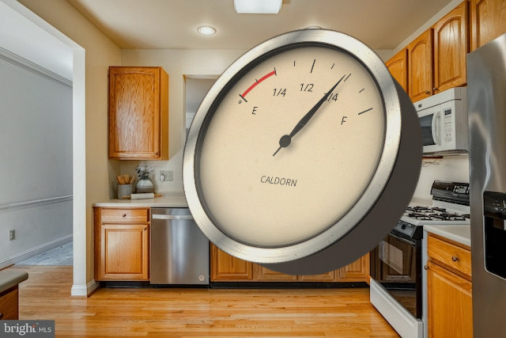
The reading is 0.75
